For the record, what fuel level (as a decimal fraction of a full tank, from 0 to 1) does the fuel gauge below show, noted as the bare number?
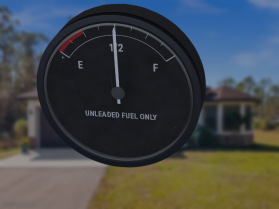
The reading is 0.5
